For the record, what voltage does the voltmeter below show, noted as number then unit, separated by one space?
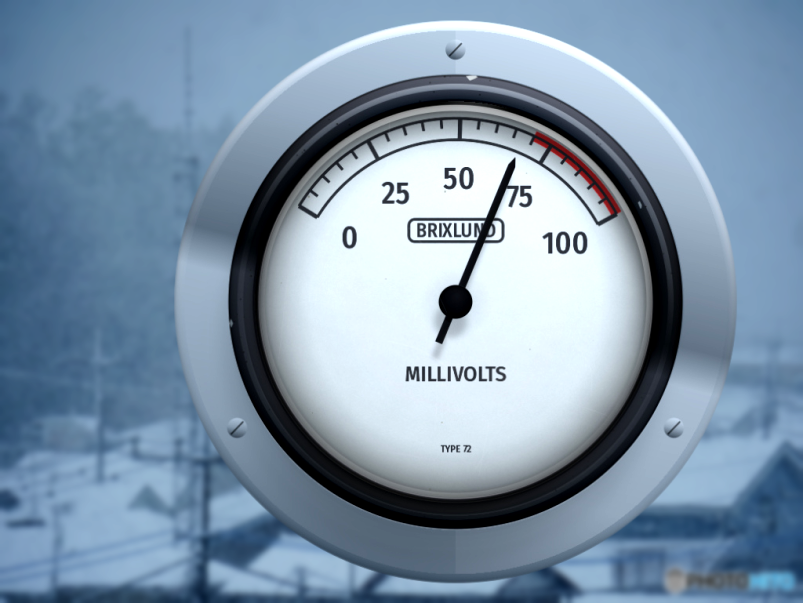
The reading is 67.5 mV
